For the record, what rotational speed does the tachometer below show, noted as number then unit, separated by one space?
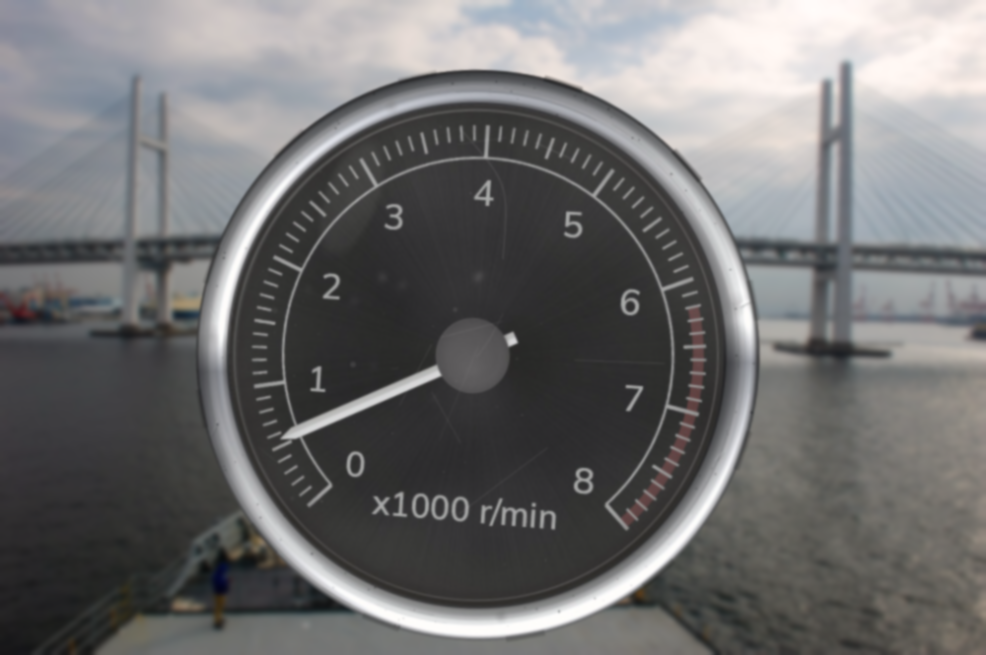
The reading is 550 rpm
